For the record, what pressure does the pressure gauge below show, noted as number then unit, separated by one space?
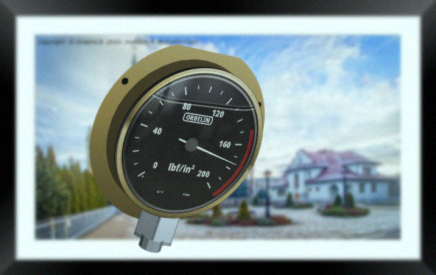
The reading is 175 psi
